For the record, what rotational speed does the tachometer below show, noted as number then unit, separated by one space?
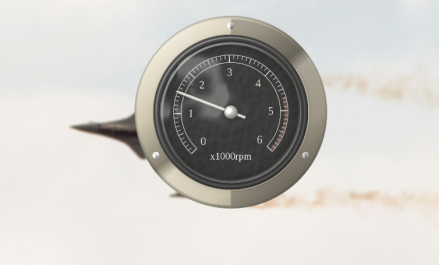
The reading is 1500 rpm
